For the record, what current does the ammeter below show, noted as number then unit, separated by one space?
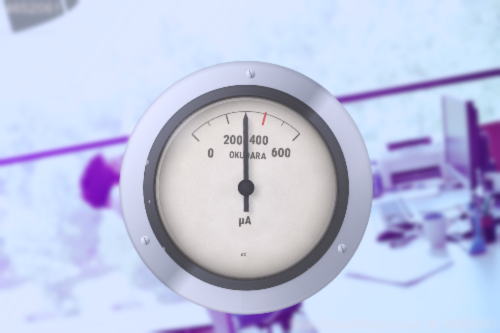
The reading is 300 µA
